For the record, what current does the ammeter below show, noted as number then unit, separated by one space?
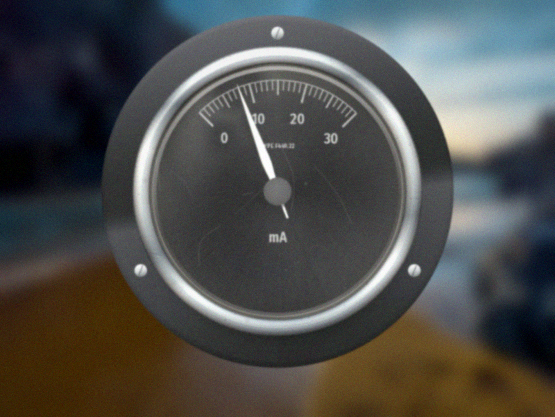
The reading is 8 mA
